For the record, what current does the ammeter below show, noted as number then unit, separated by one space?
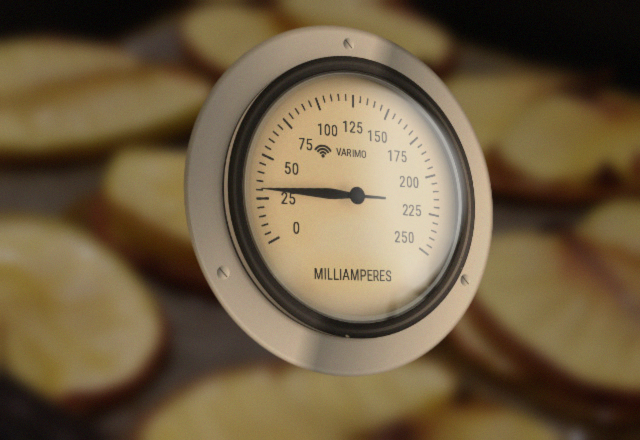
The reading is 30 mA
